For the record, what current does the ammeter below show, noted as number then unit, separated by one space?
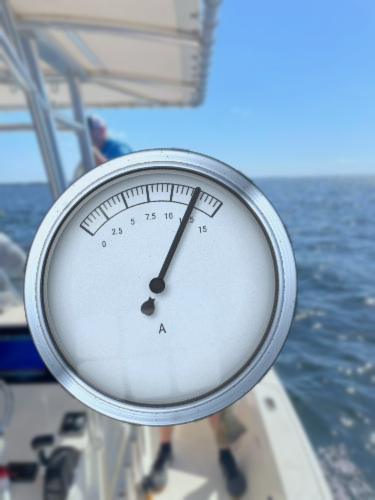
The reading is 12.5 A
